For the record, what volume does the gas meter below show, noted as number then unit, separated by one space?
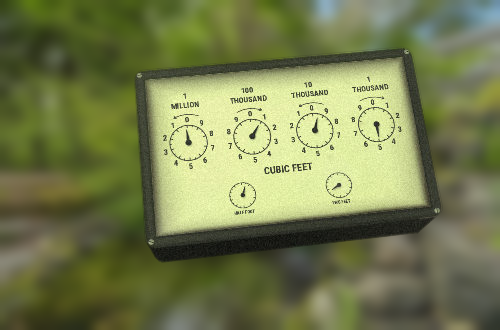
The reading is 9500 ft³
